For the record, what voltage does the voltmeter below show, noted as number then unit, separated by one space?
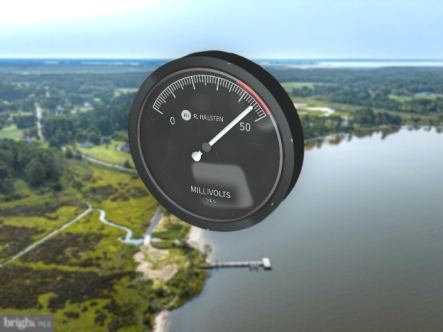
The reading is 45 mV
